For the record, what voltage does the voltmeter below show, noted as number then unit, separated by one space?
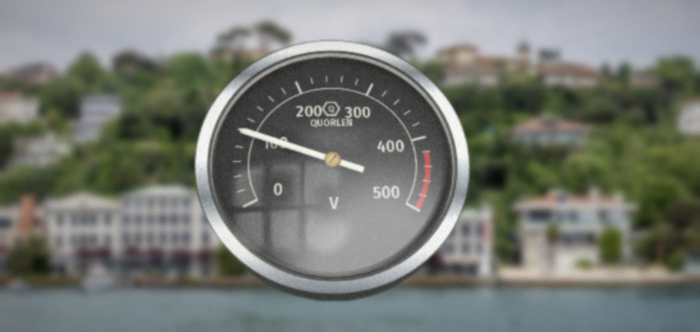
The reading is 100 V
